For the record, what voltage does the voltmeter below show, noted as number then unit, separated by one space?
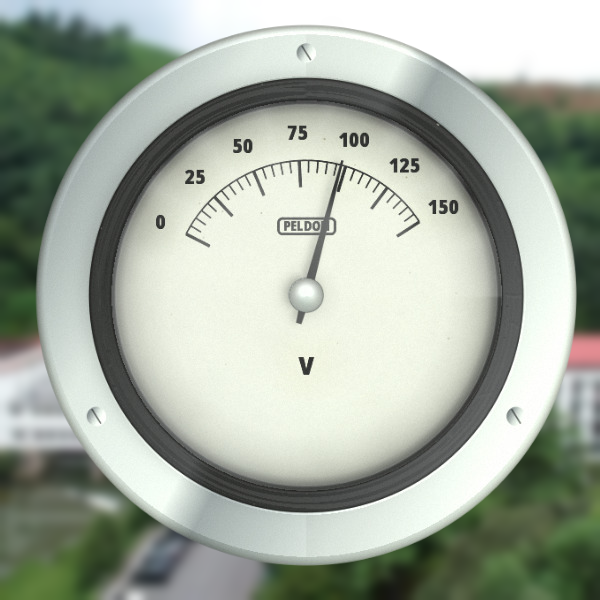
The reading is 97.5 V
